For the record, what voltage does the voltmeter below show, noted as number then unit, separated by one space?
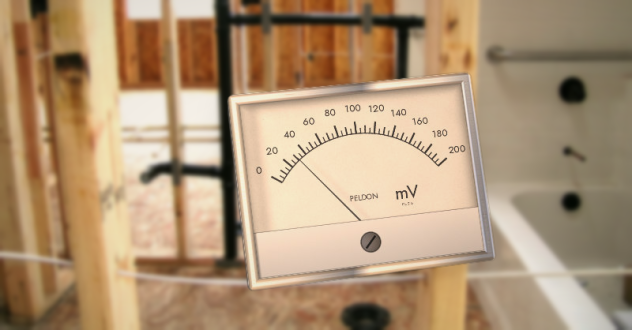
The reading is 30 mV
